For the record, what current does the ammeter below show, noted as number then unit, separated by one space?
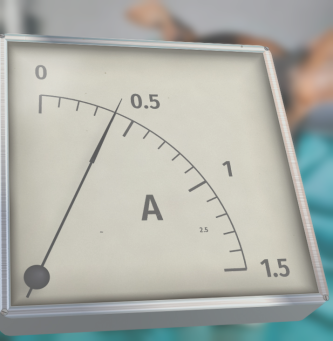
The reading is 0.4 A
